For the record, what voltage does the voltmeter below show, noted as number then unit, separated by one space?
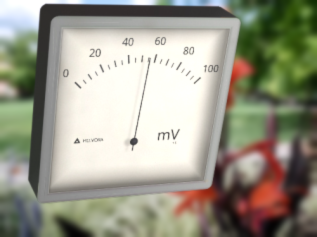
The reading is 55 mV
